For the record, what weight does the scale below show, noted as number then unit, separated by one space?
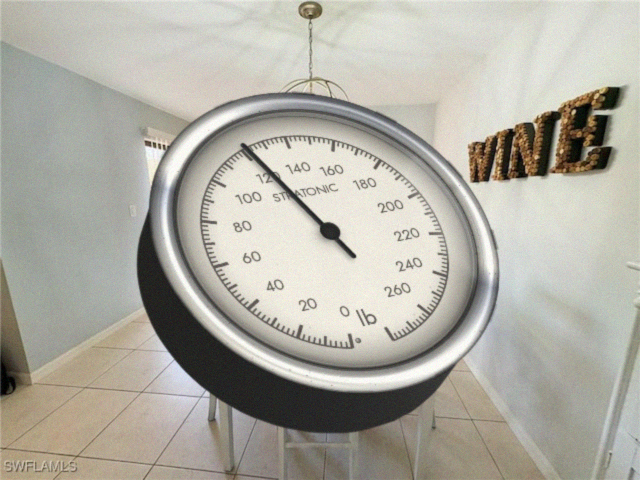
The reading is 120 lb
